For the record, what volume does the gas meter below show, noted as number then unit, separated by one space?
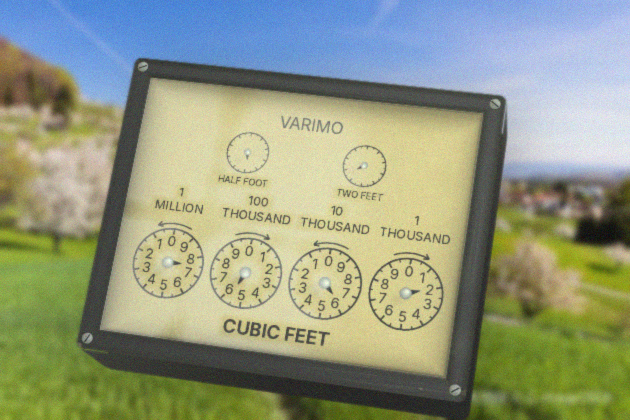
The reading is 756200 ft³
